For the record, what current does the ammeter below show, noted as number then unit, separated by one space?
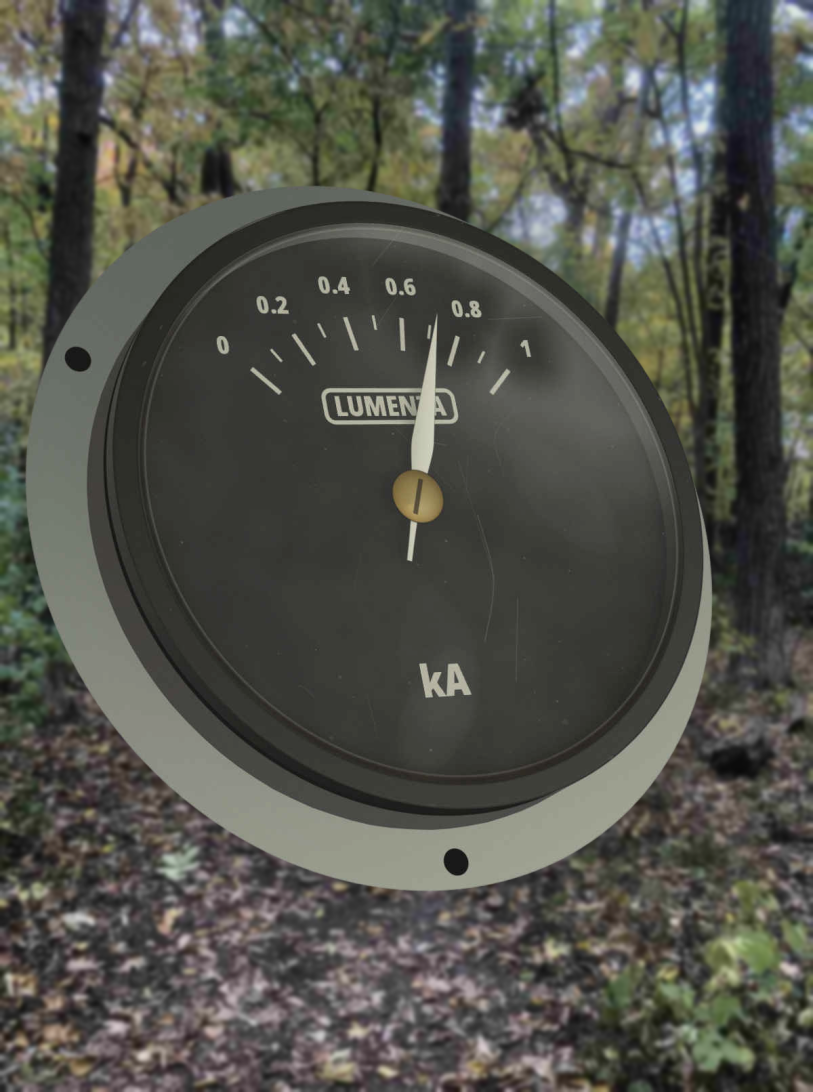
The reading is 0.7 kA
